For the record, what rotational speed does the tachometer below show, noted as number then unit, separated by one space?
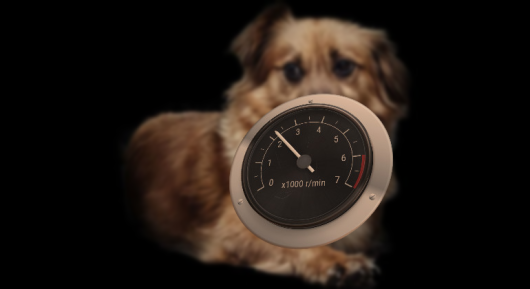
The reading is 2250 rpm
